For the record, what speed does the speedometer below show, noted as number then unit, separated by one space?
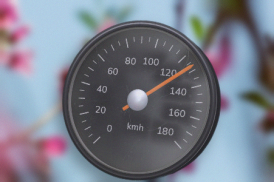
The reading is 127.5 km/h
